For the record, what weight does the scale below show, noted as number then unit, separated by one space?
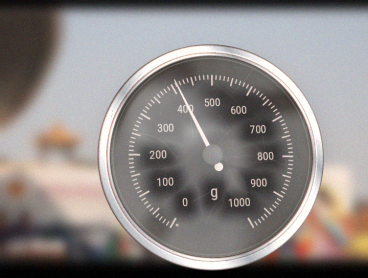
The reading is 410 g
